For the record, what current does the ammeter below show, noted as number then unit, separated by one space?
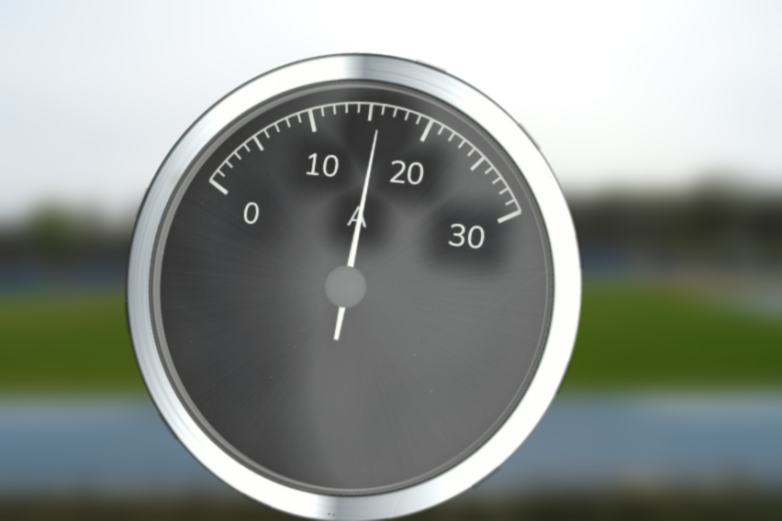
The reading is 16 A
